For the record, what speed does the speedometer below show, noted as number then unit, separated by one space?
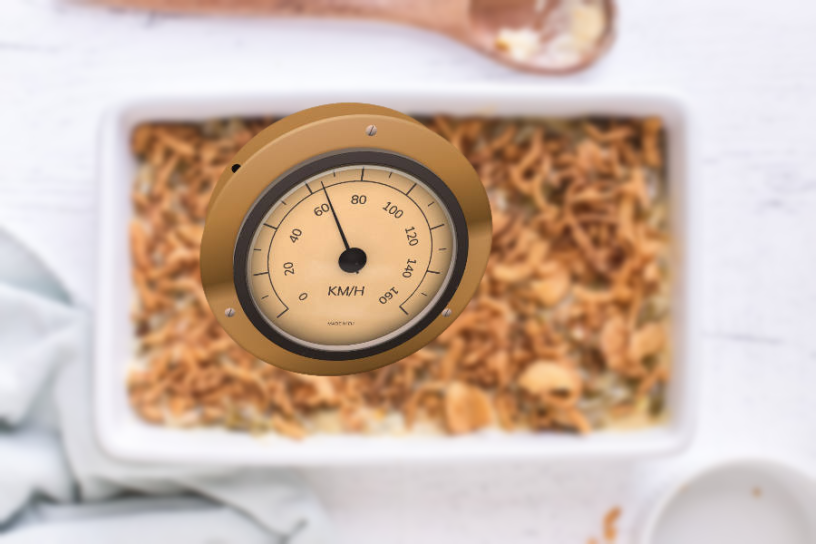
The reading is 65 km/h
